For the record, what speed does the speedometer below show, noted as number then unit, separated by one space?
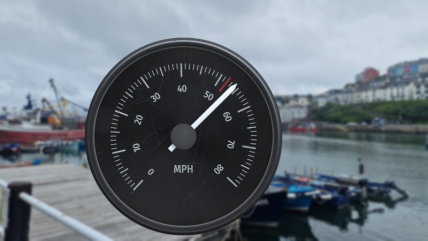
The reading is 54 mph
